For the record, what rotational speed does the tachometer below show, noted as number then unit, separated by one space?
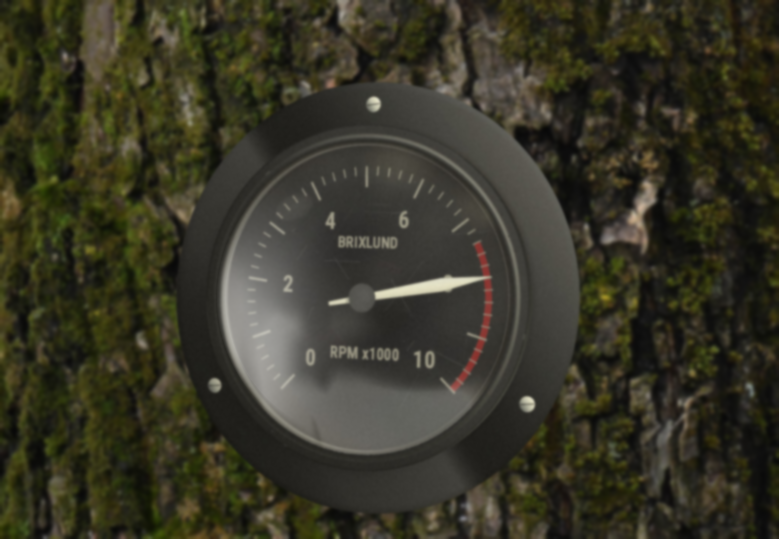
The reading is 8000 rpm
